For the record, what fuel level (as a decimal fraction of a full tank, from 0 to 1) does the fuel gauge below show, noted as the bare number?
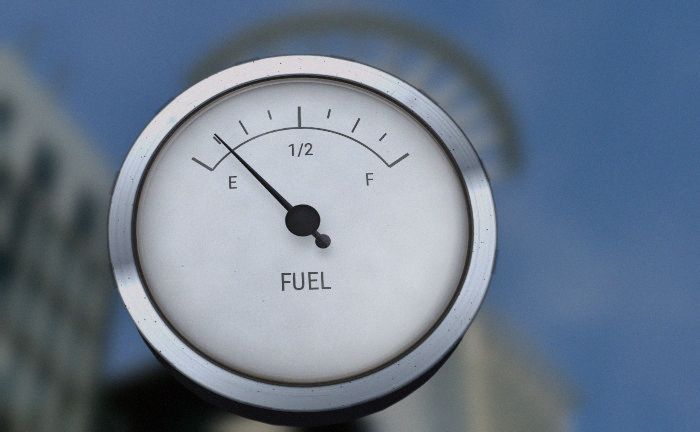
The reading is 0.125
